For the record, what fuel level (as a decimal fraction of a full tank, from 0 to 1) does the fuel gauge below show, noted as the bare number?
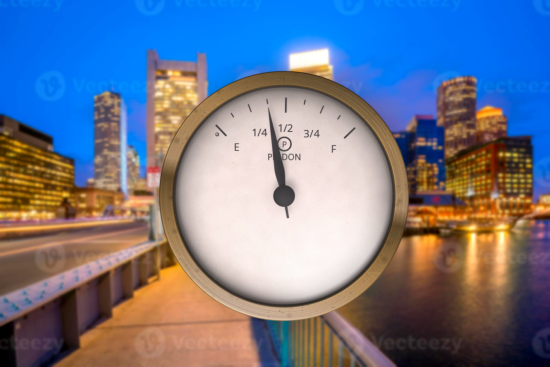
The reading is 0.375
